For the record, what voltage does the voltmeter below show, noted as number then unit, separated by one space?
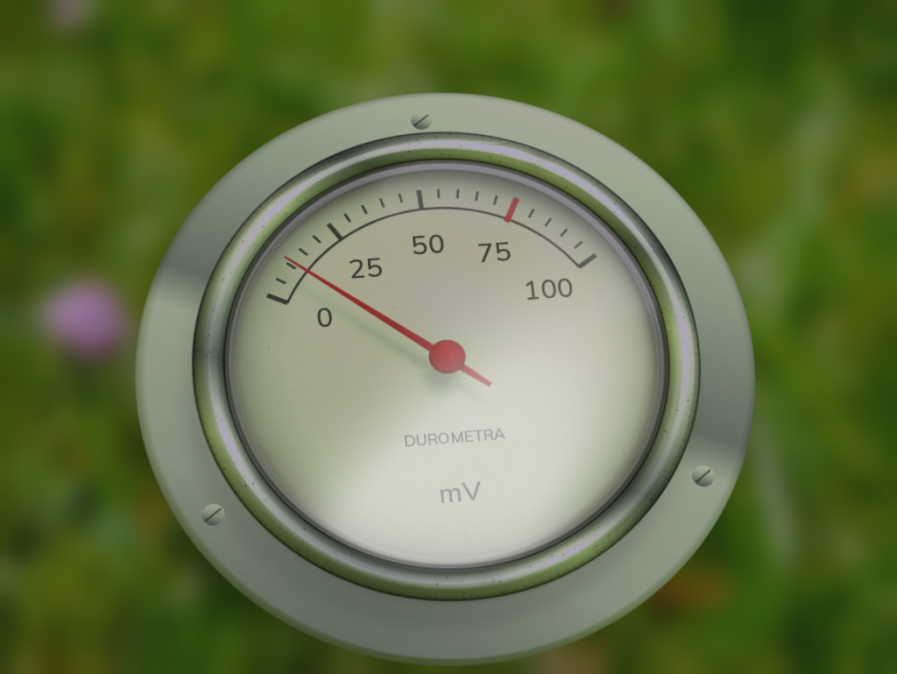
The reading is 10 mV
